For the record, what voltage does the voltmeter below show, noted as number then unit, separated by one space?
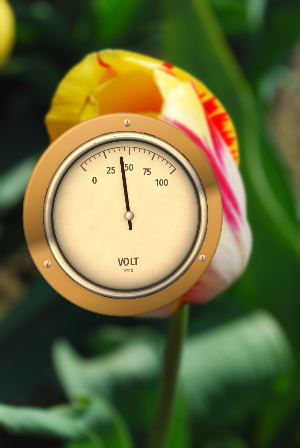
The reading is 40 V
